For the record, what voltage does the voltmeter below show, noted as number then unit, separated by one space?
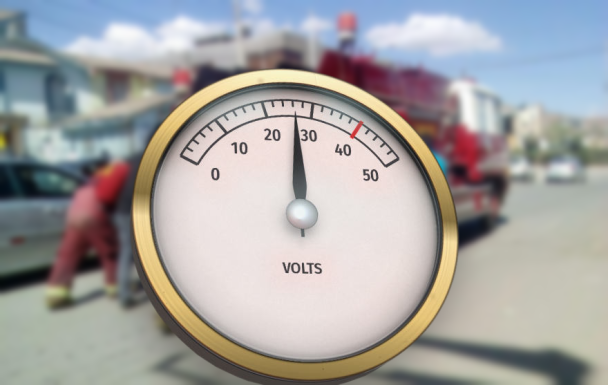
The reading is 26 V
